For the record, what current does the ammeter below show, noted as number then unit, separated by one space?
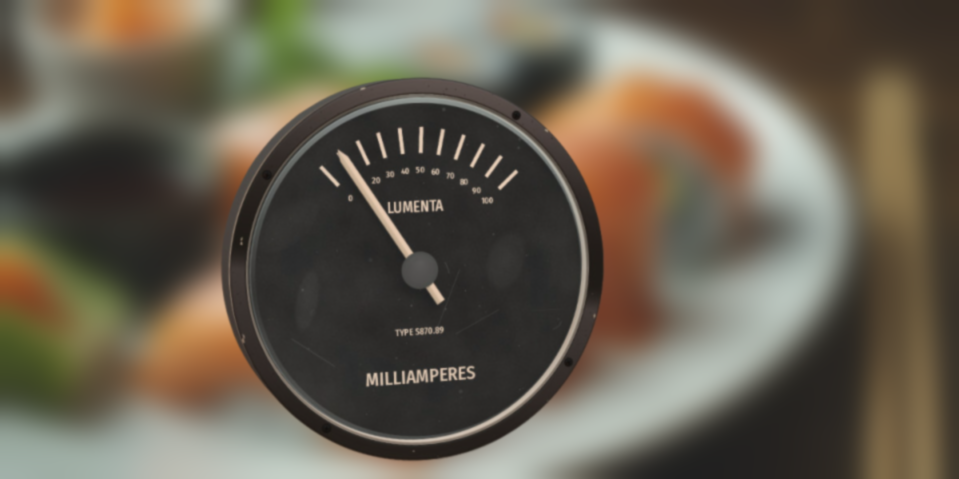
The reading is 10 mA
